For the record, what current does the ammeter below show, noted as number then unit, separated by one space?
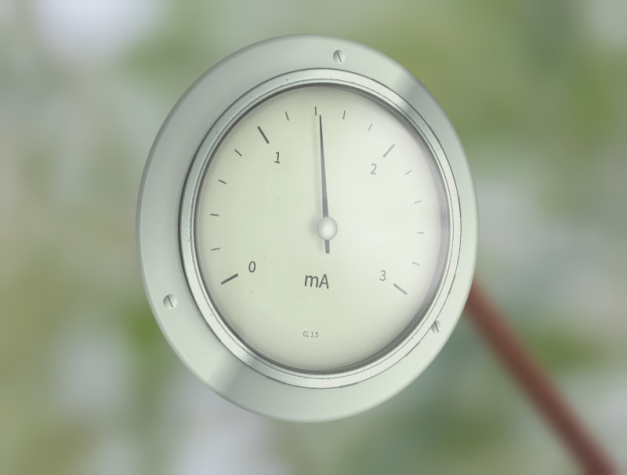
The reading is 1.4 mA
